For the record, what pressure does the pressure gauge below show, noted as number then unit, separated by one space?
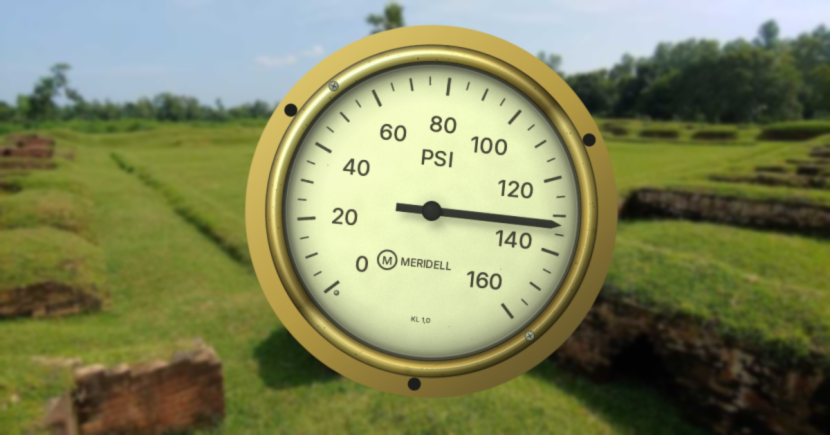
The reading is 132.5 psi
